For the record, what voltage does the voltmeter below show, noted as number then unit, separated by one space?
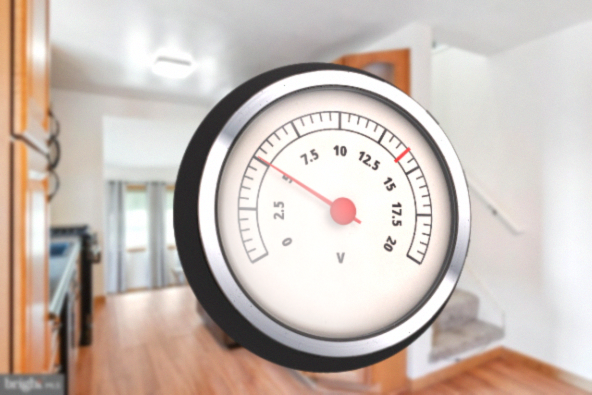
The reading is 5 V
